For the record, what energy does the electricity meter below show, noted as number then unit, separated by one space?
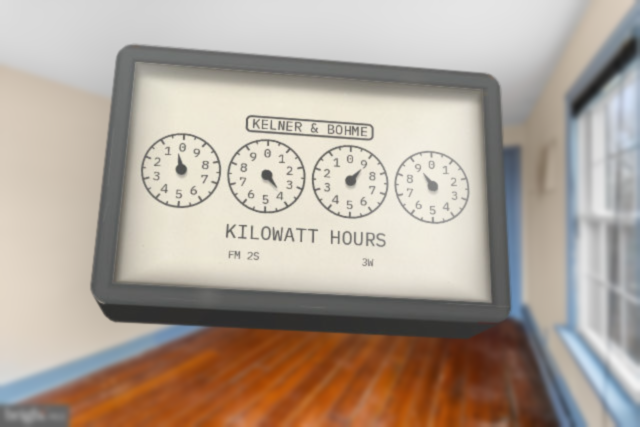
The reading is 389 kWh
